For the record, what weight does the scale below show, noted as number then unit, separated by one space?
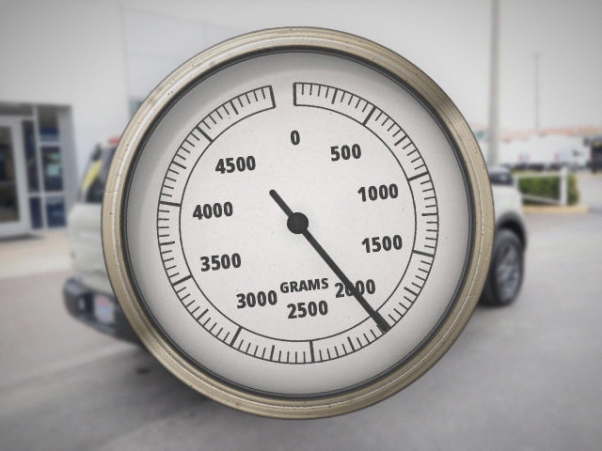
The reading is 2025 g
